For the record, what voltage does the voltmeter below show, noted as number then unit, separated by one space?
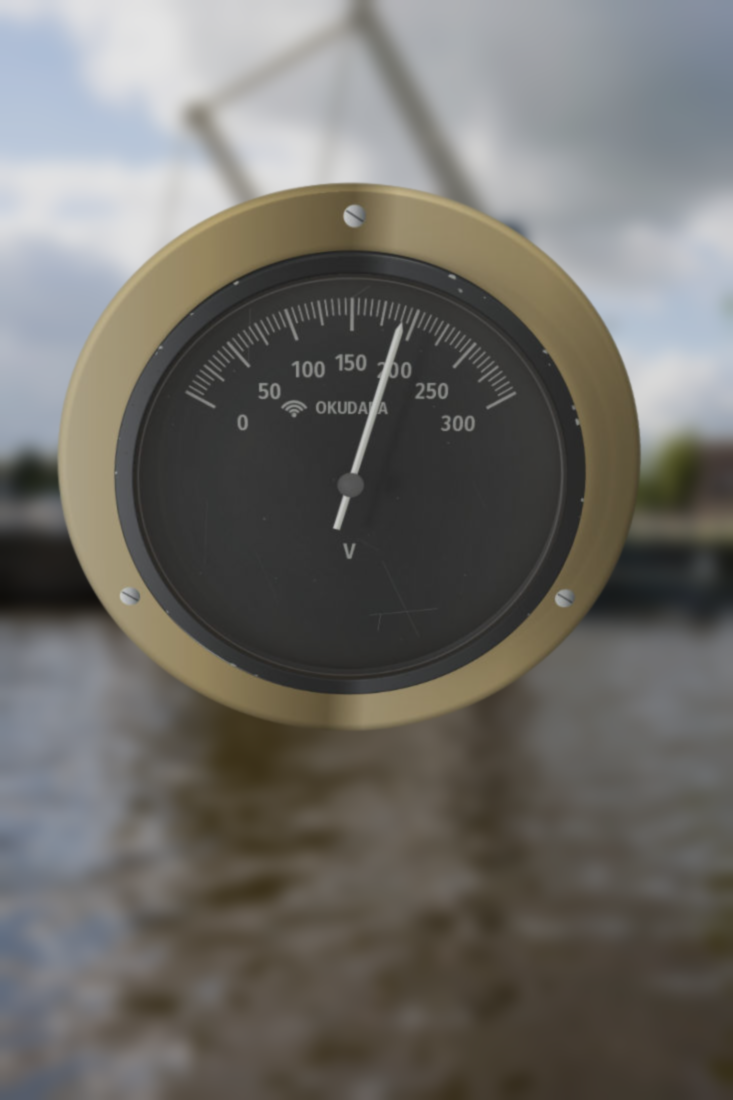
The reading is 190 V
